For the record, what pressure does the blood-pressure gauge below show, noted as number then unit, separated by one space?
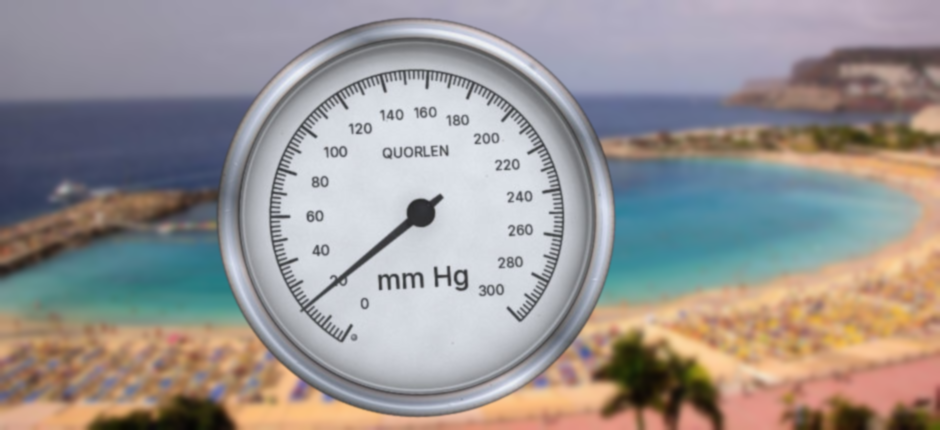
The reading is 20 mmHg
